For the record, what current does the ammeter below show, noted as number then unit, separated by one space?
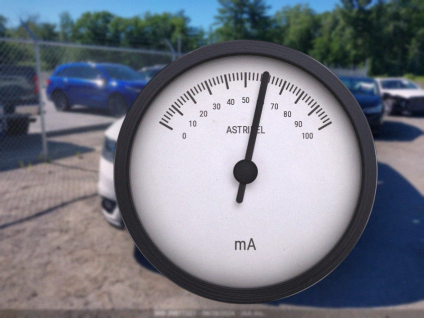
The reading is 60 mA
